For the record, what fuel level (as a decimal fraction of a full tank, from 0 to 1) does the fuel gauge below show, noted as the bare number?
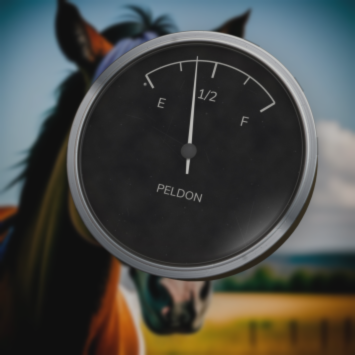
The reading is 0.375
